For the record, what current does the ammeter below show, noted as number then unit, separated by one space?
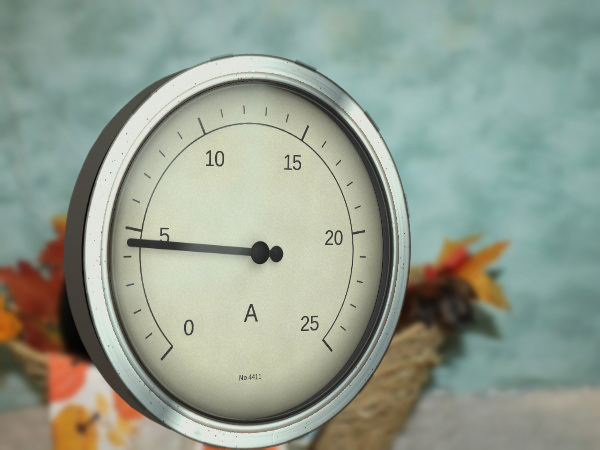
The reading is 4.5 A
